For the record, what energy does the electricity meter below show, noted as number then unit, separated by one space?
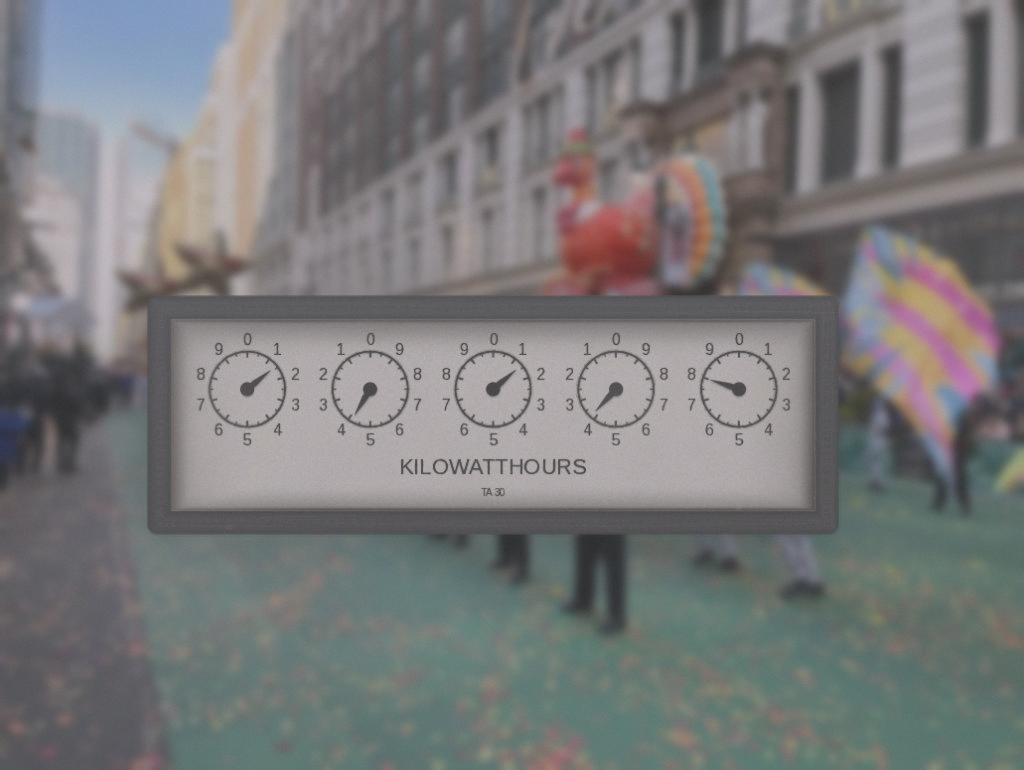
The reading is 14138 kWh
